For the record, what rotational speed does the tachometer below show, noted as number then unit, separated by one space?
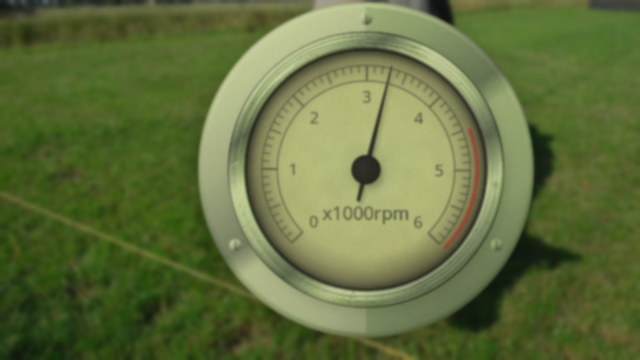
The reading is 3300 rpm
